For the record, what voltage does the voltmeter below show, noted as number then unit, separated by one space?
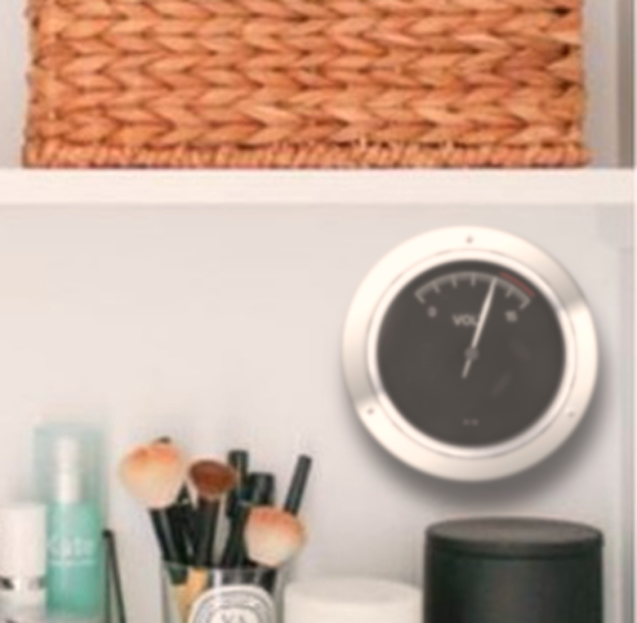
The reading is 10 V
